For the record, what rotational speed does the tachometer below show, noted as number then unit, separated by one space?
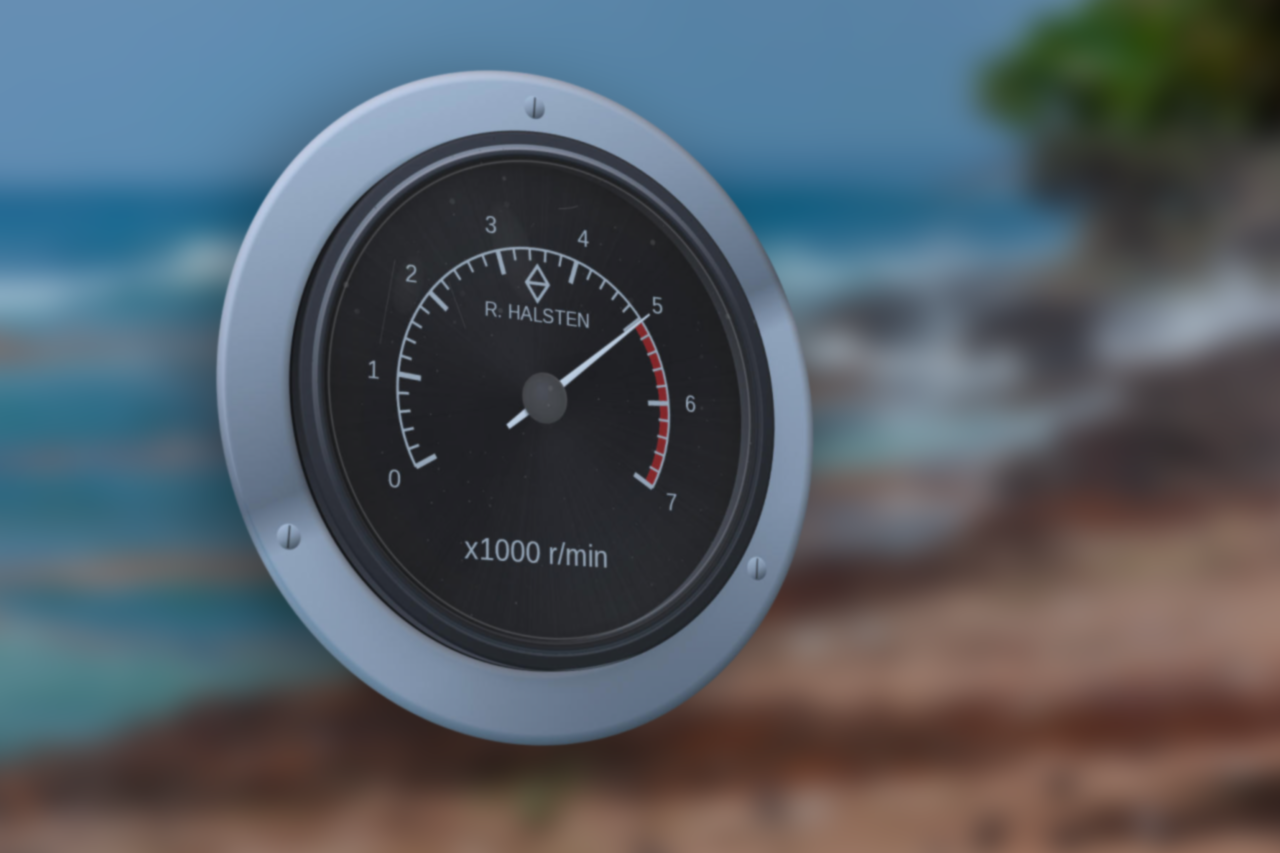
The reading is 5000 rpm
